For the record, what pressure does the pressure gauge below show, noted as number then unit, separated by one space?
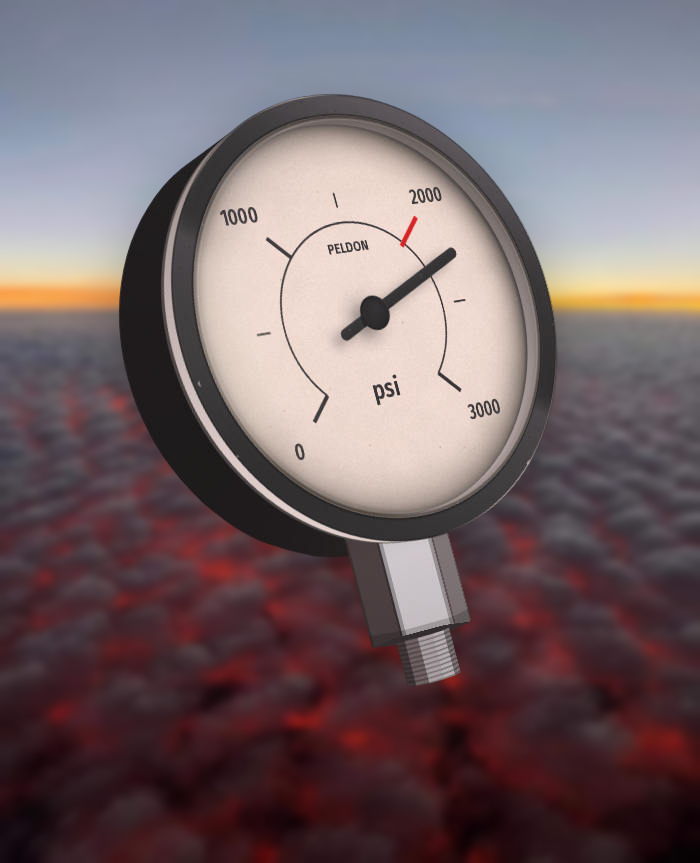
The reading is 2250 psi
